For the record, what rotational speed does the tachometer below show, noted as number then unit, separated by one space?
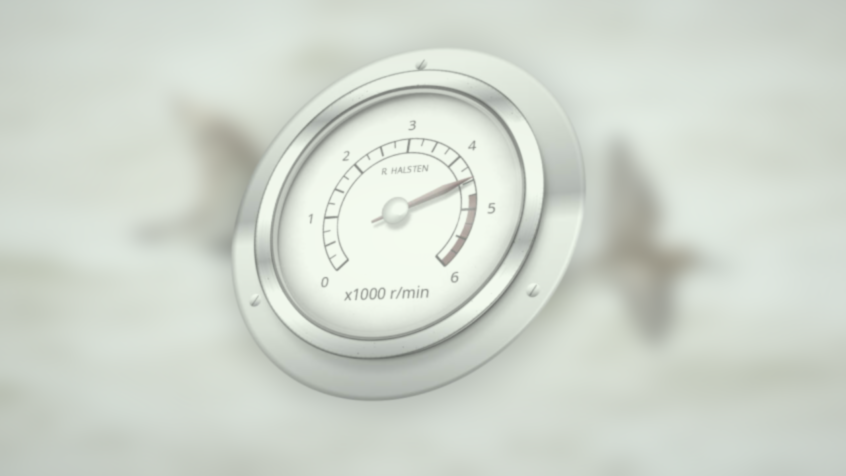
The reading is 4500 rpm
